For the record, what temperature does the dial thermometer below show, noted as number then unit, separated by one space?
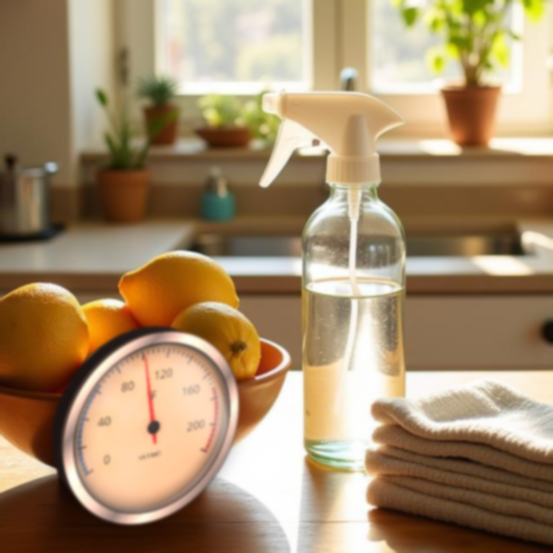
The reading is 100 °F
